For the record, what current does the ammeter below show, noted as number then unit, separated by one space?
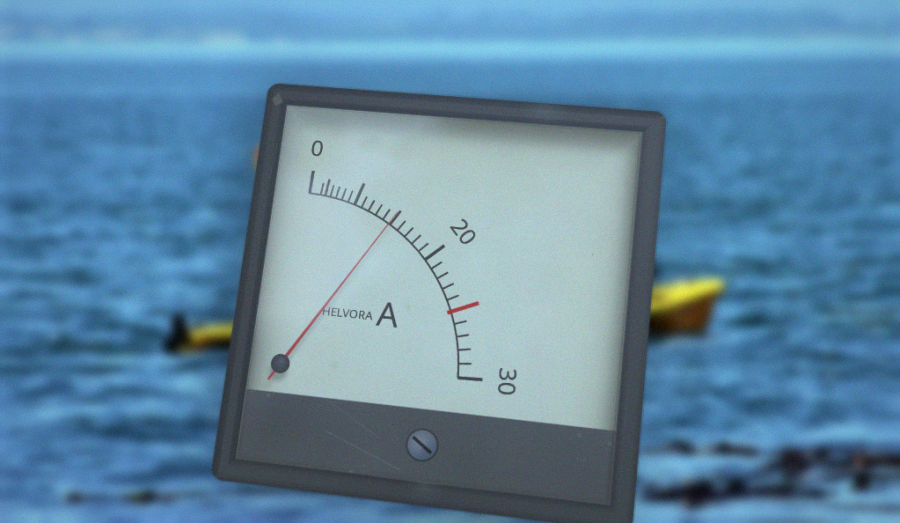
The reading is 15 A
